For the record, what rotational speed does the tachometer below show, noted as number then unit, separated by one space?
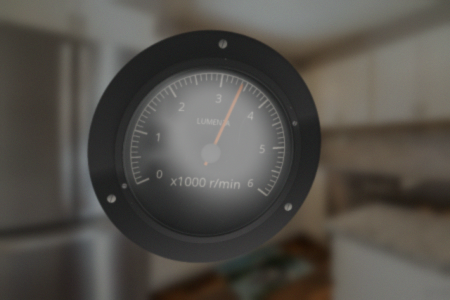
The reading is 3400 rpm
